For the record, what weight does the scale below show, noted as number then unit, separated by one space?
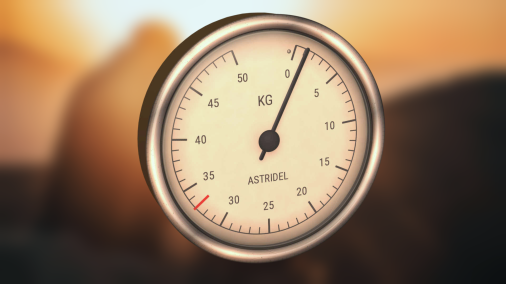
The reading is 1 kg
